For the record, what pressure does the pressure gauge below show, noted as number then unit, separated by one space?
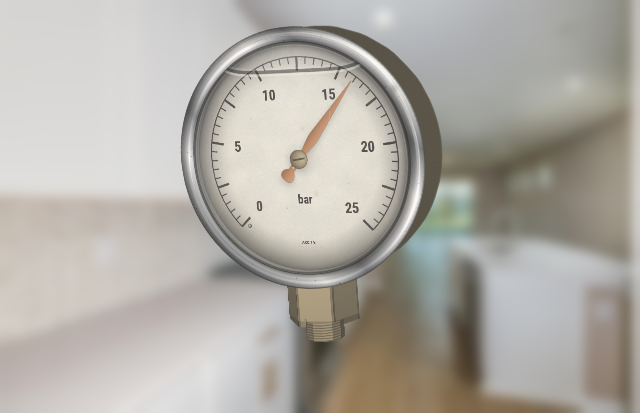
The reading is 16 bar
